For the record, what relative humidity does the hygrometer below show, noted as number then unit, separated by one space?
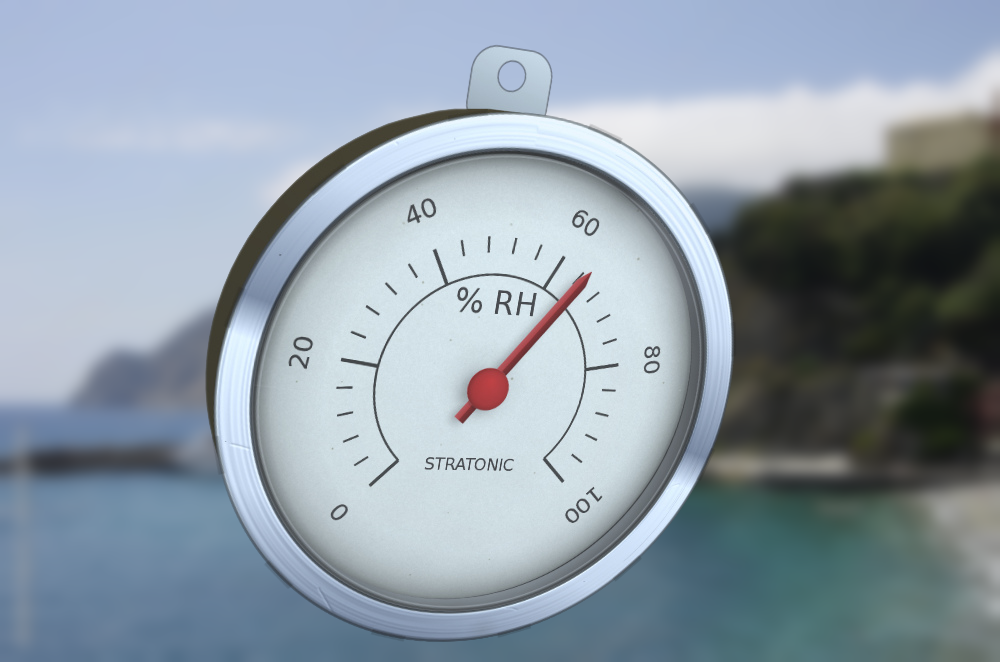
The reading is 64 %
